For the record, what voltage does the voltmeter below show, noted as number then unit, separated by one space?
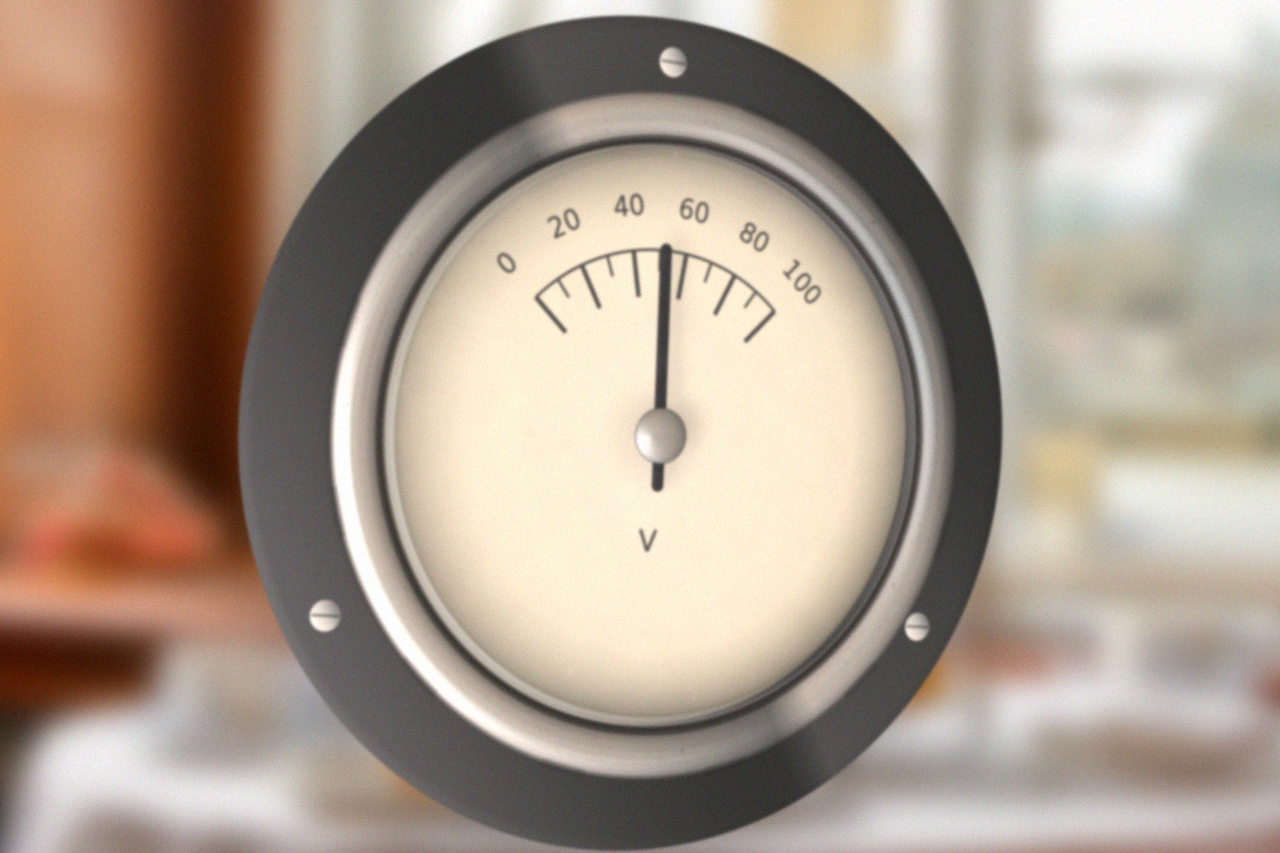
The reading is 50 V
